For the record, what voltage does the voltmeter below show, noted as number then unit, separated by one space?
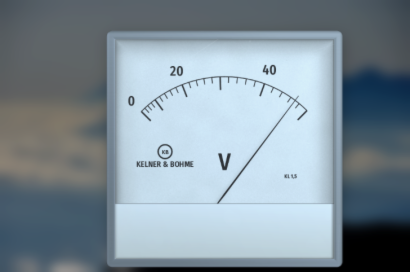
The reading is 47 V
